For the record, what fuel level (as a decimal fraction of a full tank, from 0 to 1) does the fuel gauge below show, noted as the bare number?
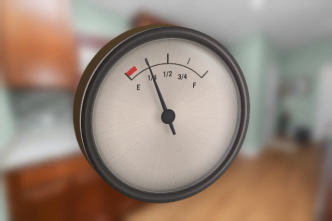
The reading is 0.25
